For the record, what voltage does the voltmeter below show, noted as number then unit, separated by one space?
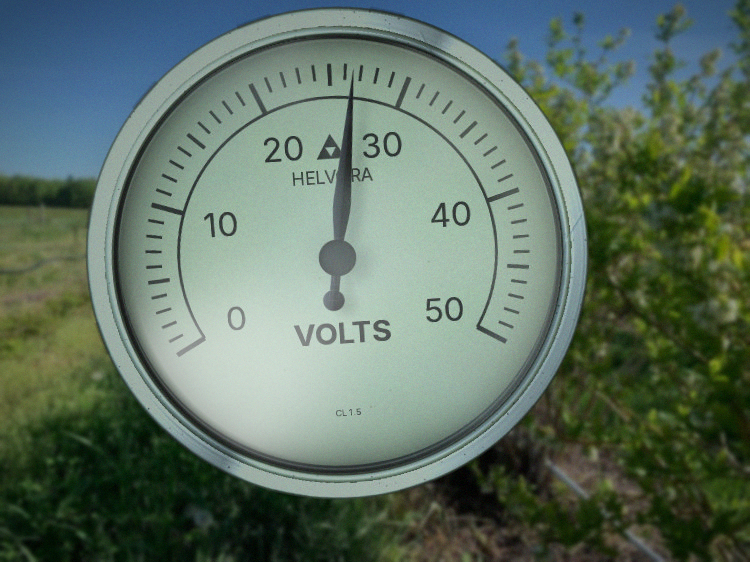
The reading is 26.5 V
